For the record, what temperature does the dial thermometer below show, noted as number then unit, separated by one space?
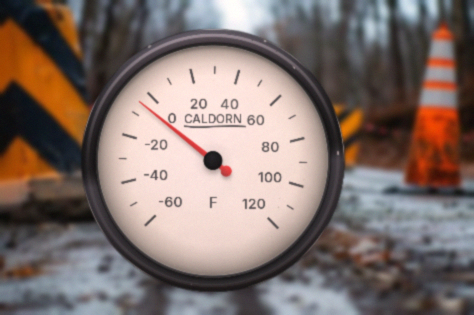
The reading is -5 °F
